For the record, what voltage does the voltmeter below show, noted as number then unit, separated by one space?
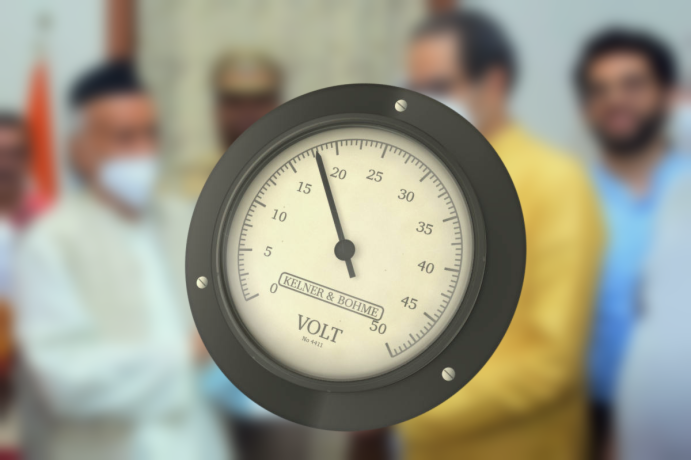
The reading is 18 V
